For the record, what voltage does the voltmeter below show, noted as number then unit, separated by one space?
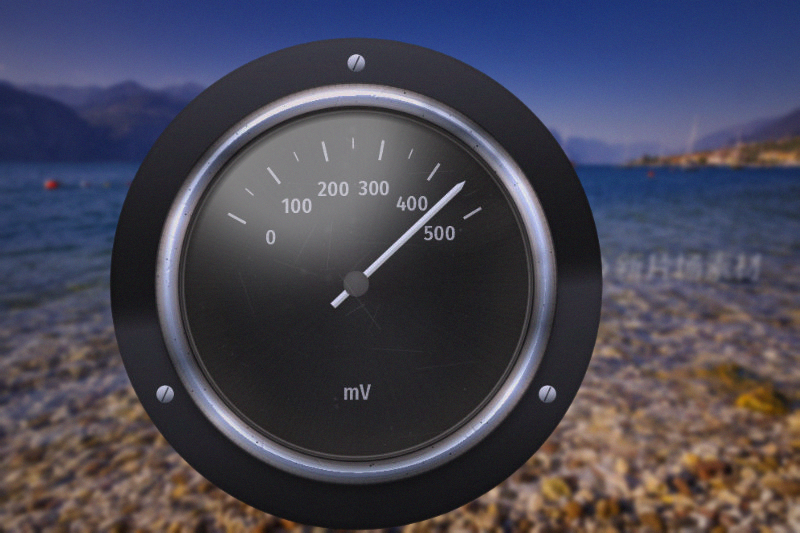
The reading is 450 mV
